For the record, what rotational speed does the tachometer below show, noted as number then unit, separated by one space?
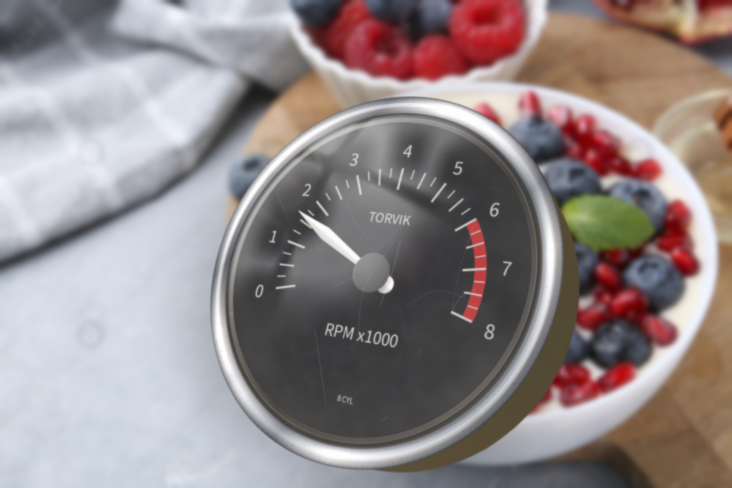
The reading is 1625 rpm
